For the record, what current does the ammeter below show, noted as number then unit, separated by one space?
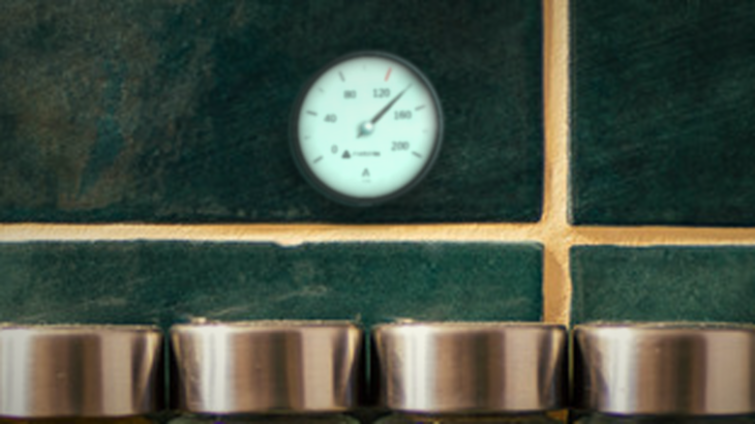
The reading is 140 A
